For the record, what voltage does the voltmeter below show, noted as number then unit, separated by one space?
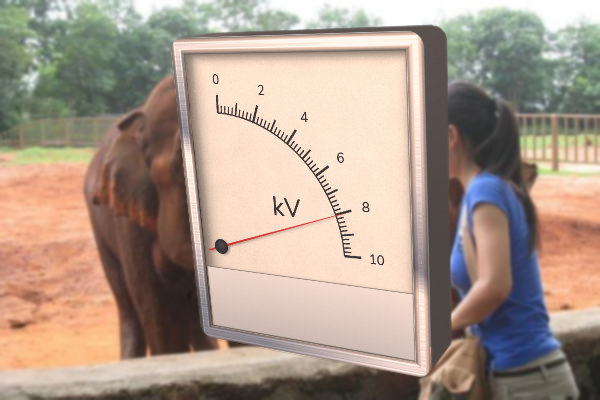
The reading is 8 kV
